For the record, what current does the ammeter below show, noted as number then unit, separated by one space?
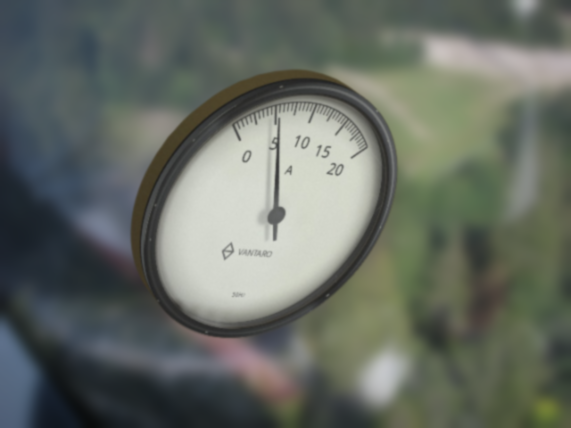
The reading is 5 A
